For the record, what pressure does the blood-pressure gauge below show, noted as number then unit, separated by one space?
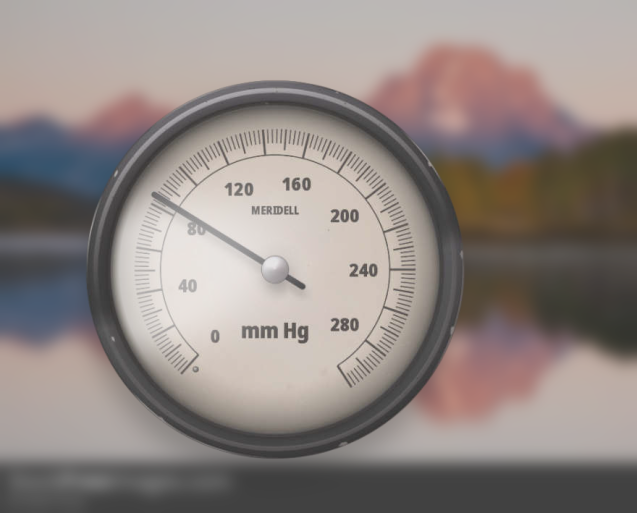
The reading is 84 mmHg
